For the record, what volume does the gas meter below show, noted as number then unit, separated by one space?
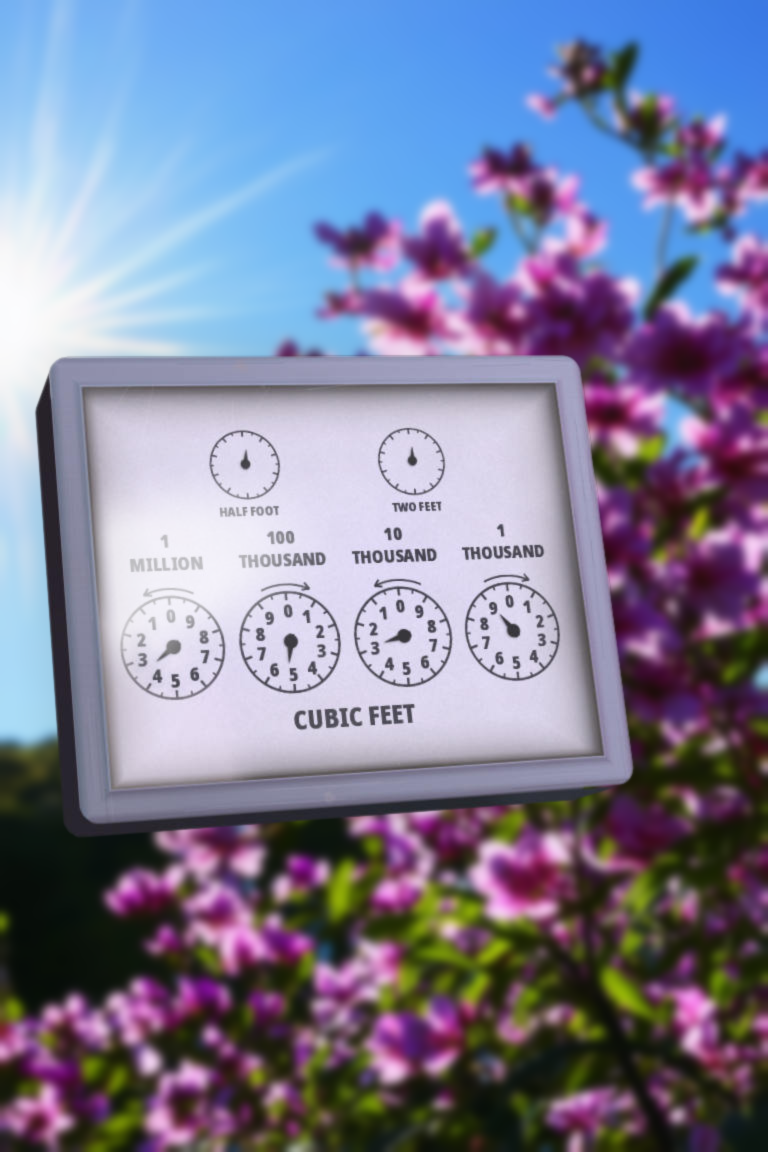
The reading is 352900 ft³
